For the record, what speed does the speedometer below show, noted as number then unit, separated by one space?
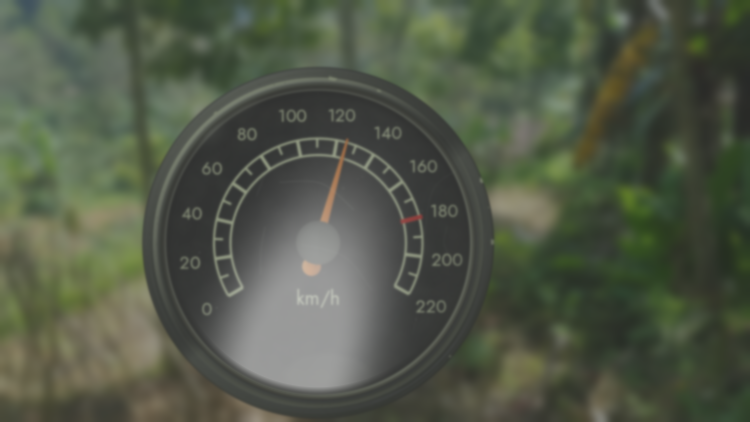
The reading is 125 km/h
